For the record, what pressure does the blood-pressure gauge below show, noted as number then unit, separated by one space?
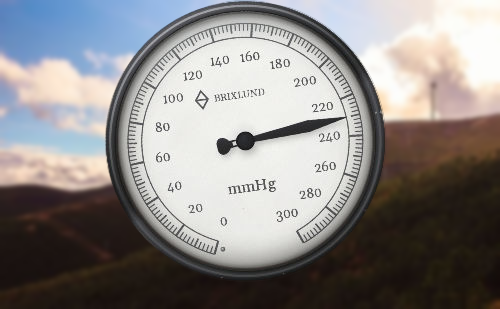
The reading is 230 mmHg
